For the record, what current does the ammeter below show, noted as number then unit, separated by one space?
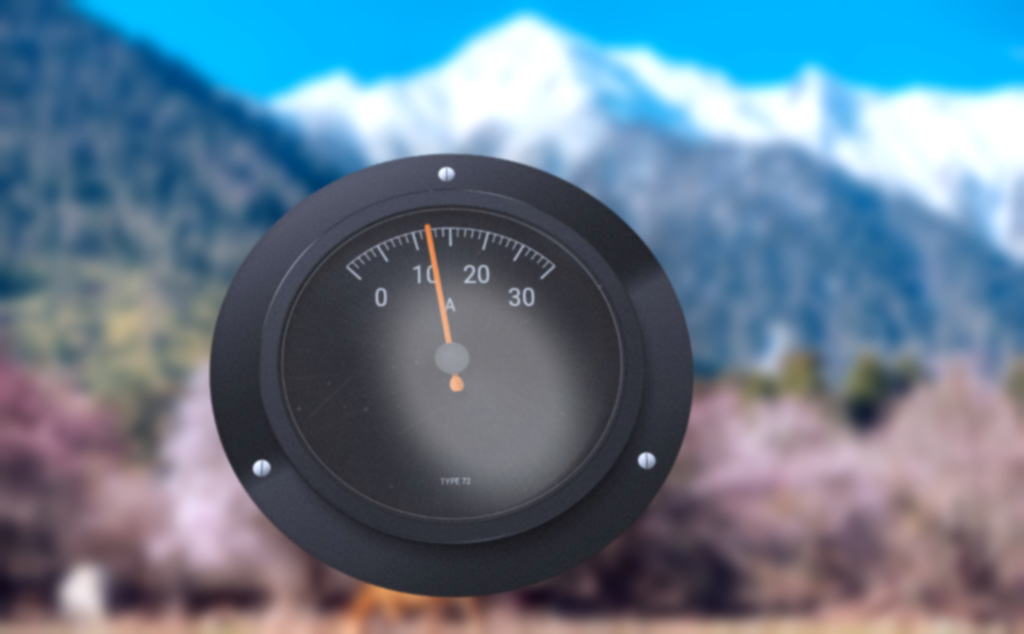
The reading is 12 A
